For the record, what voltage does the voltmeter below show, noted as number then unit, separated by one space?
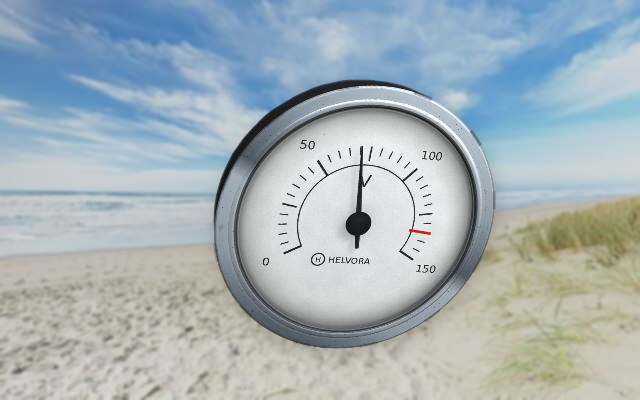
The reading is 70 V
